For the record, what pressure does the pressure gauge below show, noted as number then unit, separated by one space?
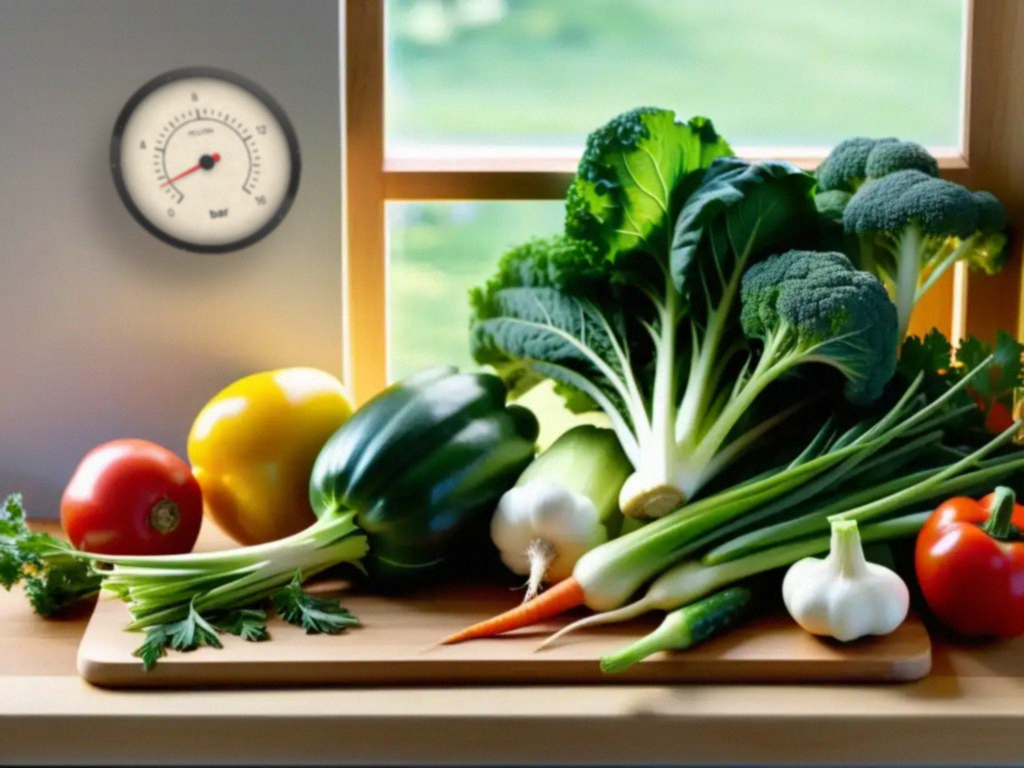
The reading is 1.5 bar
